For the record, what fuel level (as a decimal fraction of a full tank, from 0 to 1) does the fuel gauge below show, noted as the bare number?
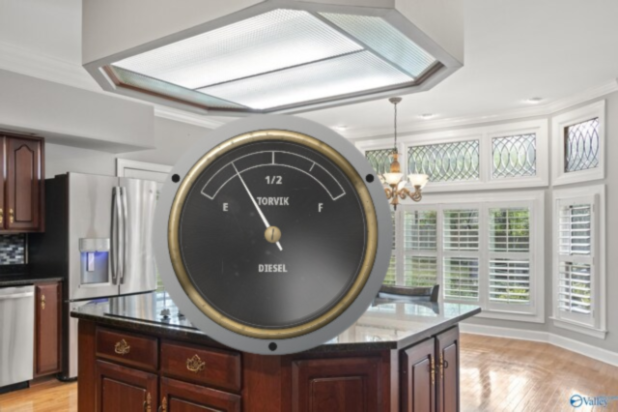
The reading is 0.25
